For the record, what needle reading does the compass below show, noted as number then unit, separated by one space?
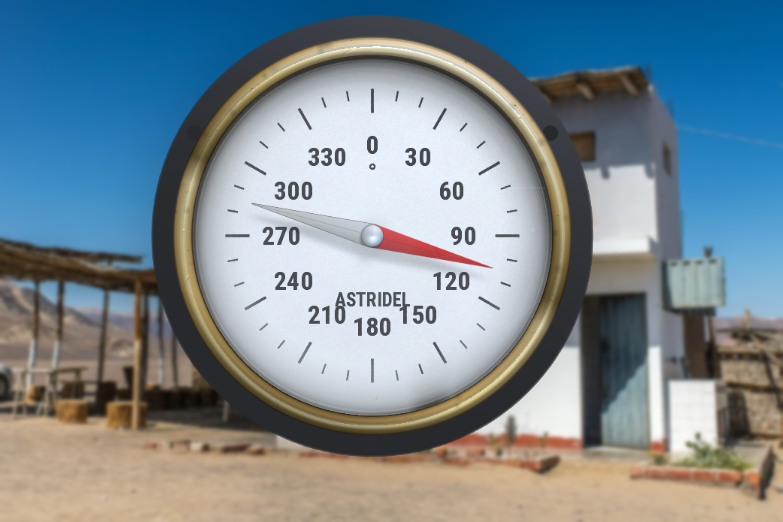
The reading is 105 °
